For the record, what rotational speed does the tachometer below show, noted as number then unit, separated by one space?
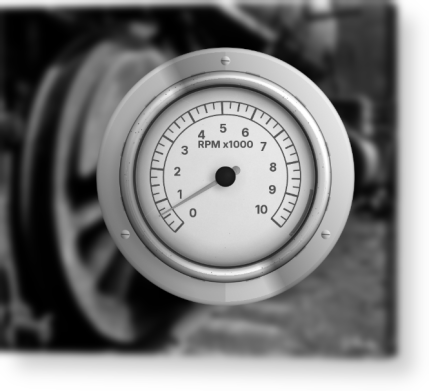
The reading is 625 rpm
